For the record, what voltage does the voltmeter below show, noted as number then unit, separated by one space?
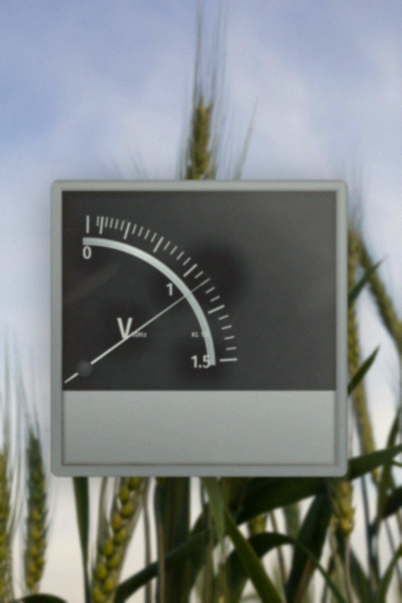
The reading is 1.1 V
